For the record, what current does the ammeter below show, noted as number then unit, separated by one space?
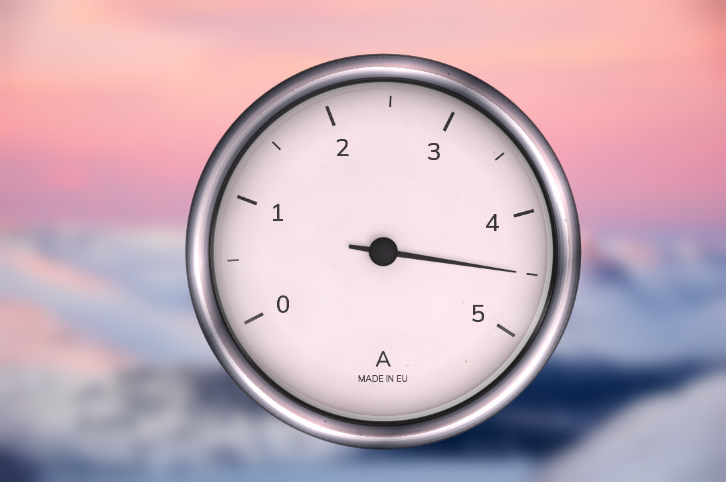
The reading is 4.5 A
